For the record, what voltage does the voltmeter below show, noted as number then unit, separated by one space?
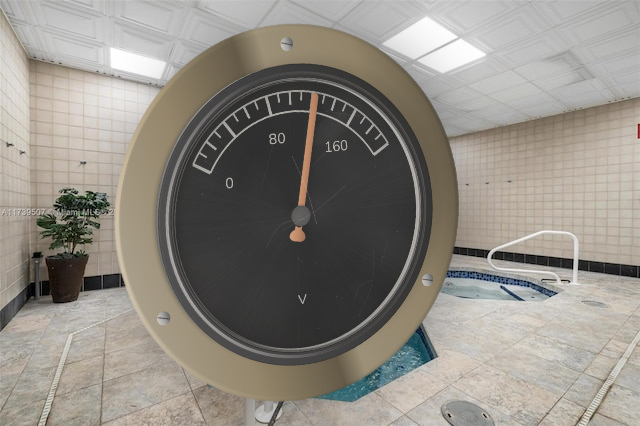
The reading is 120 V
